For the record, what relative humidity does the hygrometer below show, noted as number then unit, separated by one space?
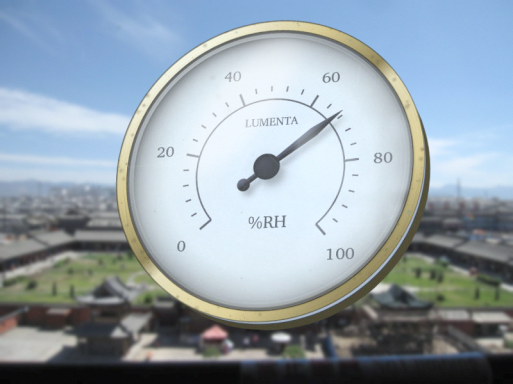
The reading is 68 %
